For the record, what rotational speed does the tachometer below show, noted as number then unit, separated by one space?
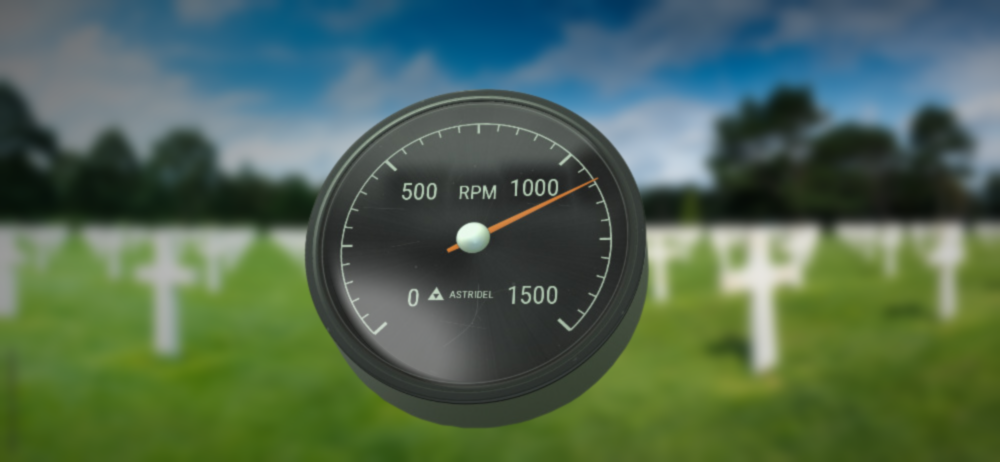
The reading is 1100 rpm
